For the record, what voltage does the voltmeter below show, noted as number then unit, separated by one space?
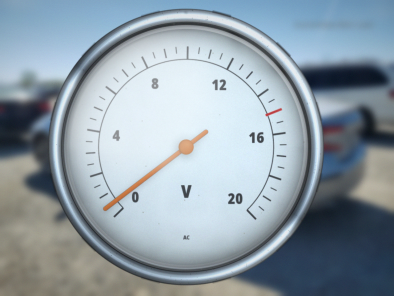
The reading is 0.5 V
